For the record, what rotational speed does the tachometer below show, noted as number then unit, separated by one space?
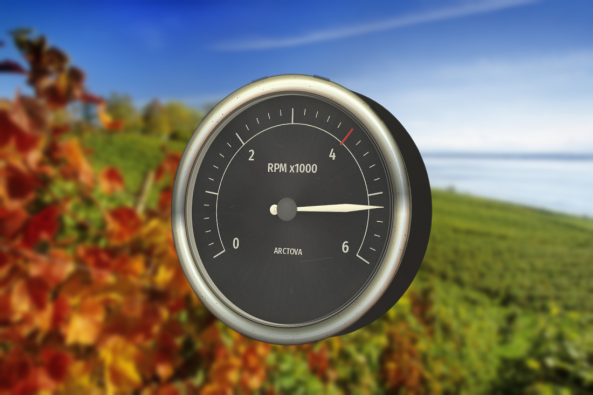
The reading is 5200 rpm
